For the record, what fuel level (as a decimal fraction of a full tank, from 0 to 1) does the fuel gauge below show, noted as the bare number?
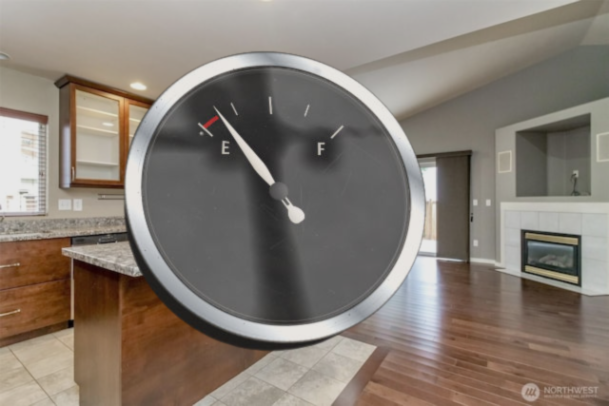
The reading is 0.125
